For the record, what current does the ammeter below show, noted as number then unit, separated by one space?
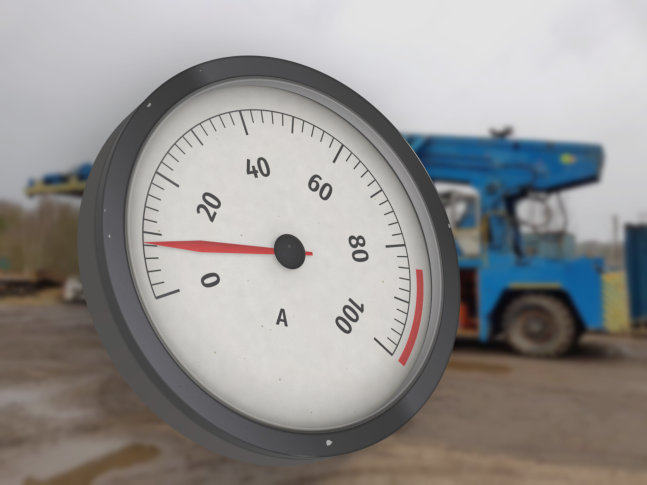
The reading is 8 A
